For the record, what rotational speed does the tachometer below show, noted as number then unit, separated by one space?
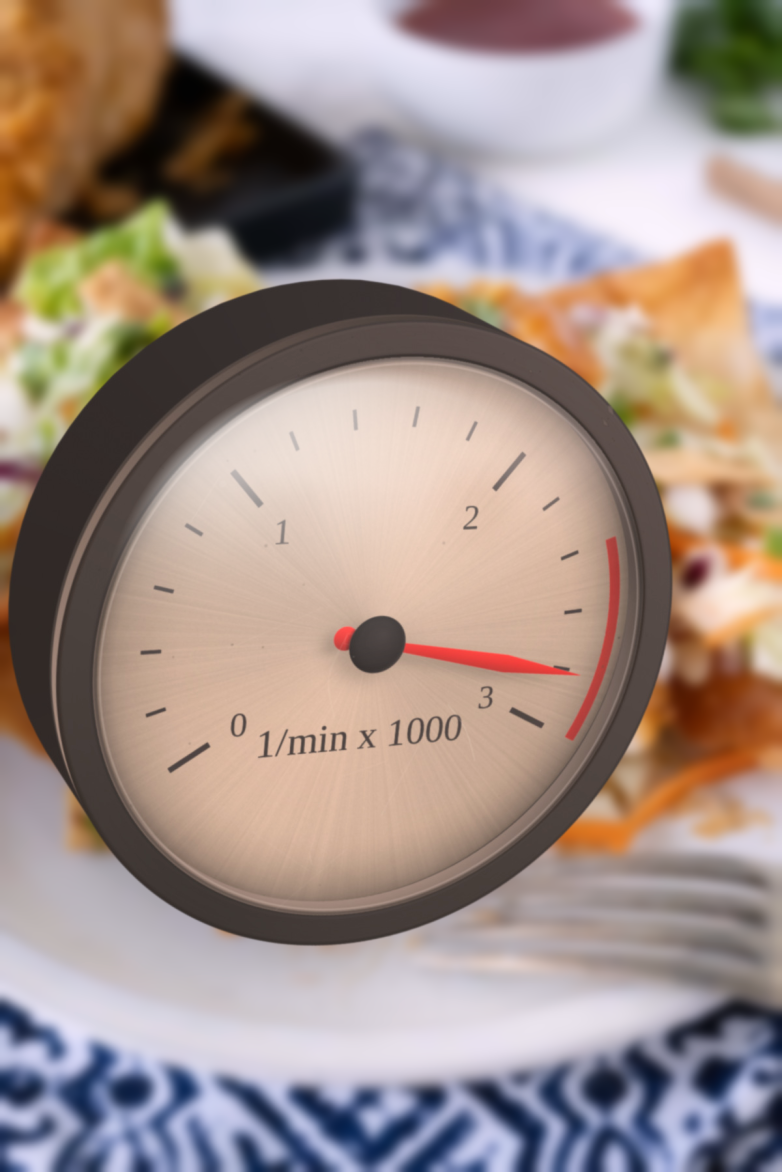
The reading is 2800 rpm
